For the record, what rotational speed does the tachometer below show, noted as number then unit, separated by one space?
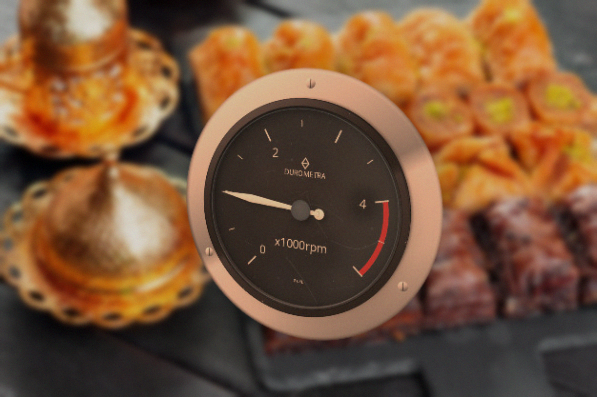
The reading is 1000 rpm
